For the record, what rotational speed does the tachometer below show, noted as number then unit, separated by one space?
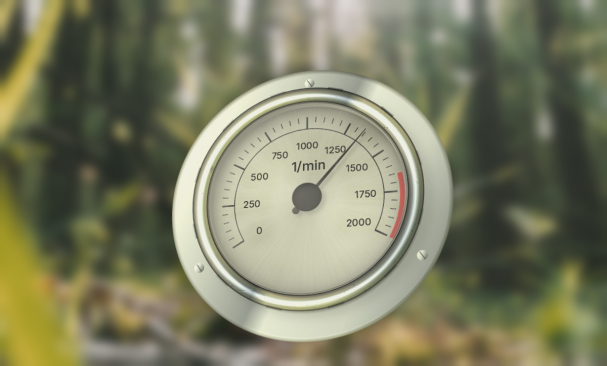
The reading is 1350 rpm
